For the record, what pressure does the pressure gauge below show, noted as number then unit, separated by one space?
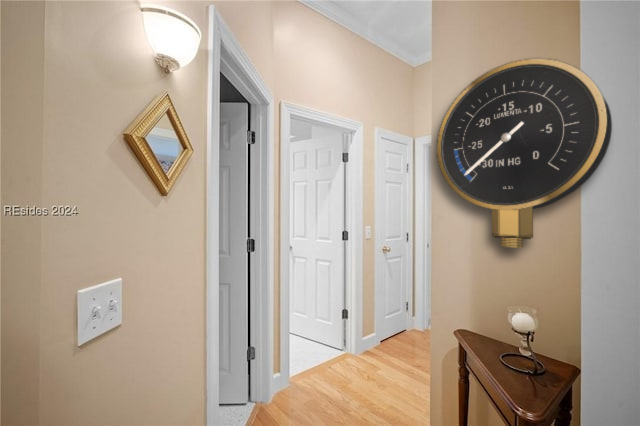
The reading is -29 inHg
